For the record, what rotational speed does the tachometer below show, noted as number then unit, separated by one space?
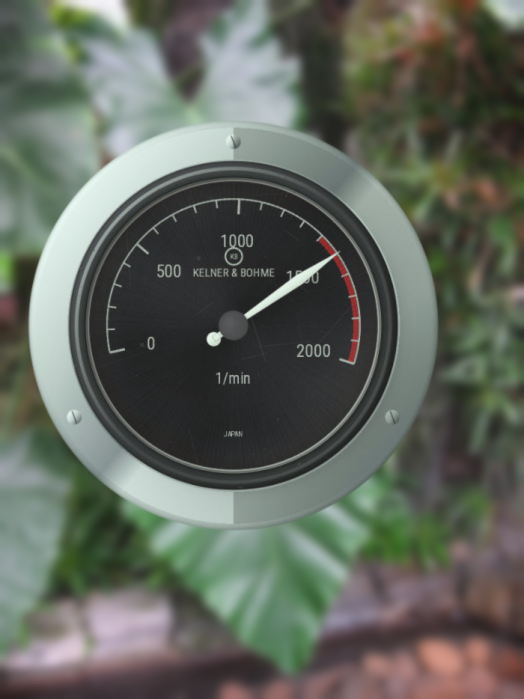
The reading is 1500 rpm
